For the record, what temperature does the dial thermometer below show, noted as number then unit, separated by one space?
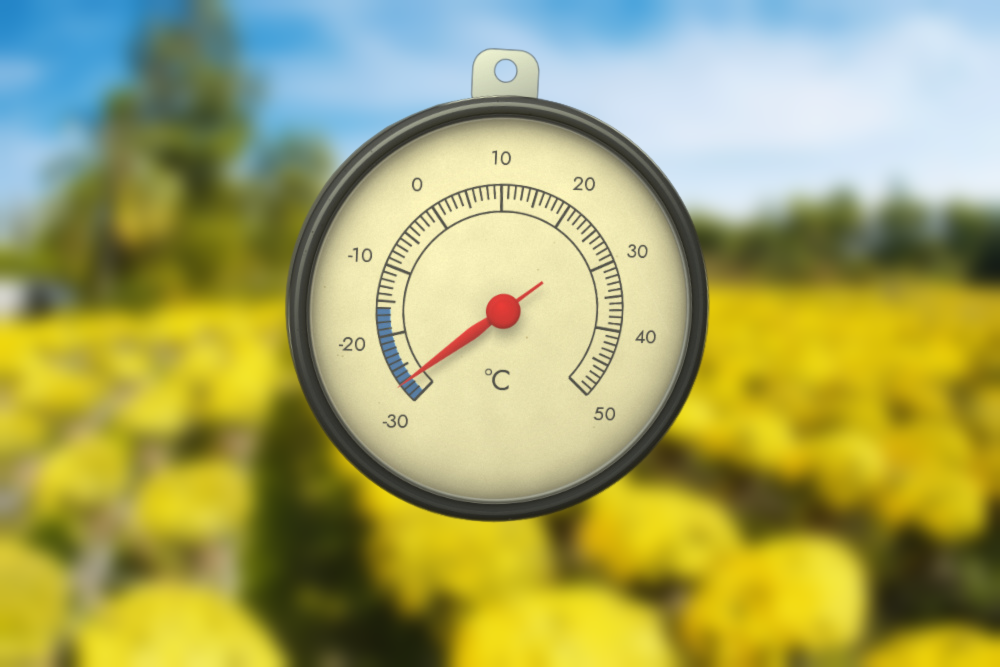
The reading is -27 °C
